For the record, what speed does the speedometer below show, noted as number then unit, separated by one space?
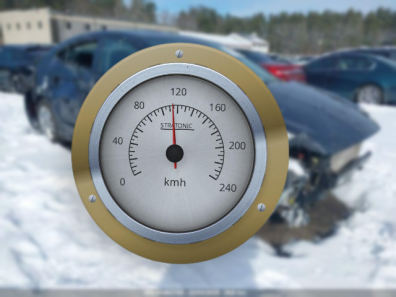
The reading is 115 km/h
